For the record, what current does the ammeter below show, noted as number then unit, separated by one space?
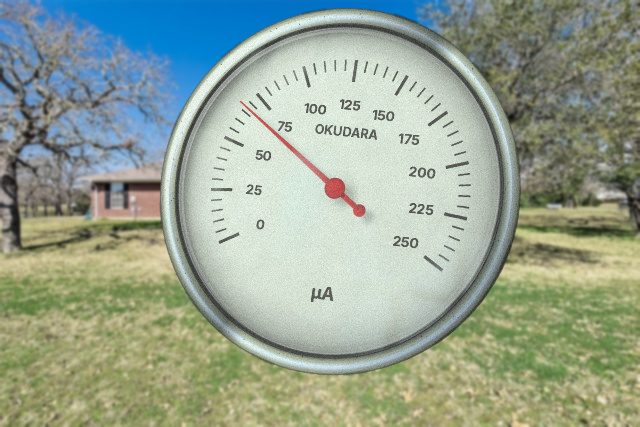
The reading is 67.5 µA
